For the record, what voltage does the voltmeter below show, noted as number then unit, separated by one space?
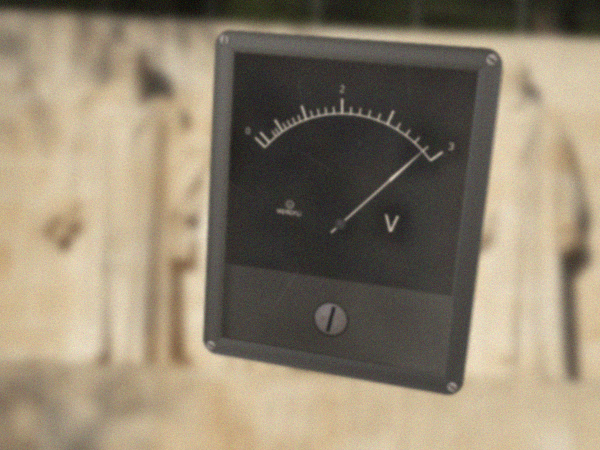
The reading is 2.9 V
